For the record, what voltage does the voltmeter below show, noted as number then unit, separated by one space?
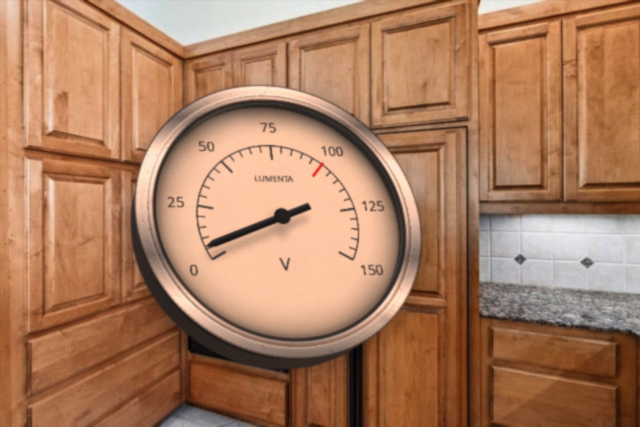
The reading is 5 V
